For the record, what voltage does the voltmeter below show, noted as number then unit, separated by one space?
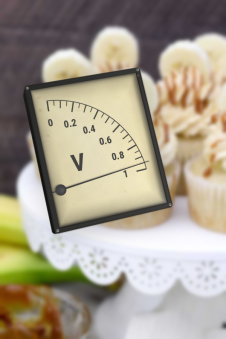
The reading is 0.95 V
